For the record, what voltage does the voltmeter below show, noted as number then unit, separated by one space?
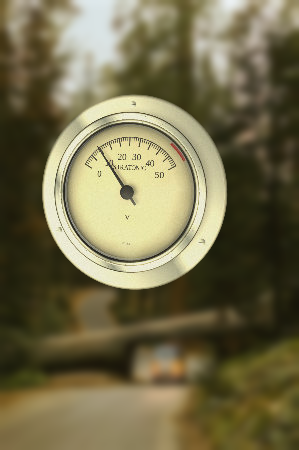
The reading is 10 V
